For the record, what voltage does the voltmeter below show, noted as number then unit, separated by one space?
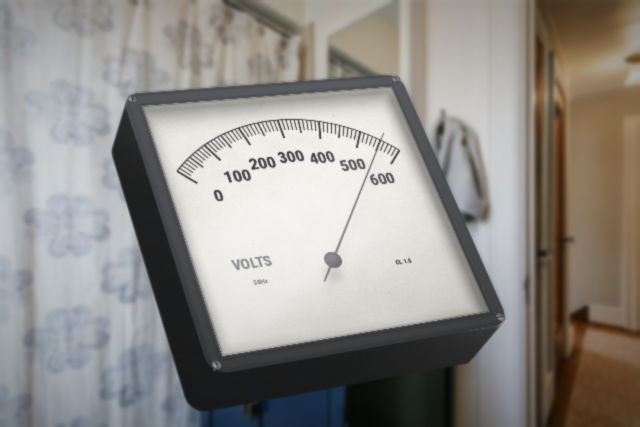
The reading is 550 V
